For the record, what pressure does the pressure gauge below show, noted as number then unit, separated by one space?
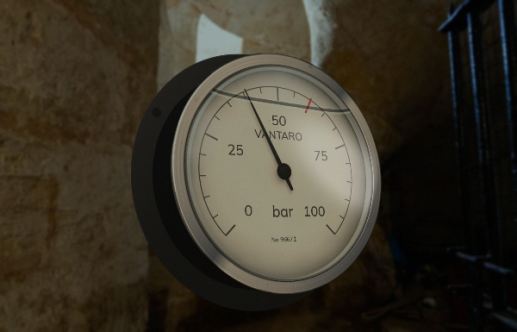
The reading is 40 bar
